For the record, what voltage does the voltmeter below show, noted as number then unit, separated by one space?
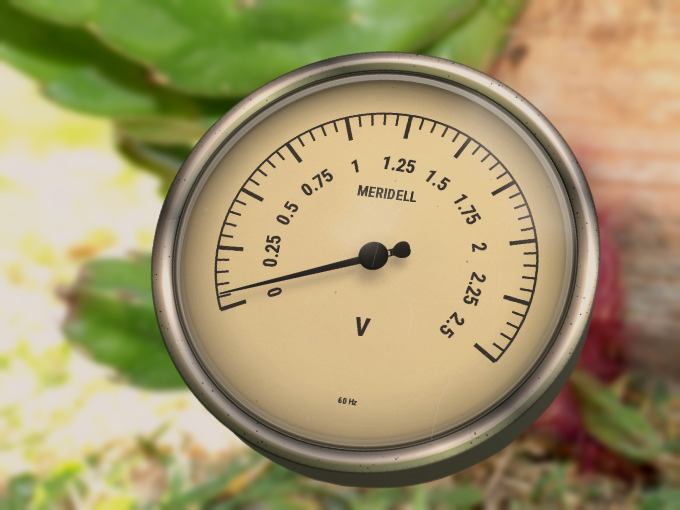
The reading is 0.05 V
